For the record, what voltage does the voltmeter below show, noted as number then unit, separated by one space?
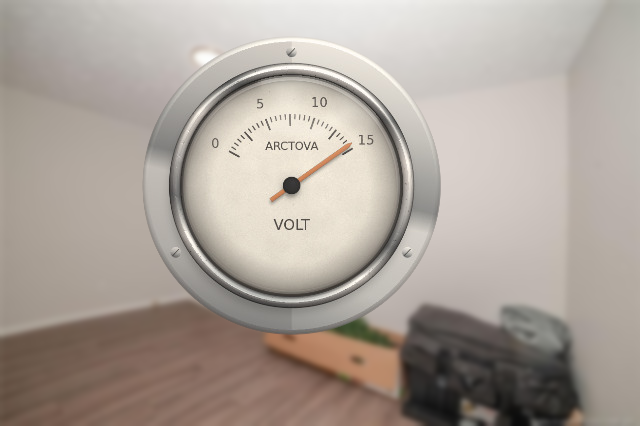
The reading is 14.5 V
